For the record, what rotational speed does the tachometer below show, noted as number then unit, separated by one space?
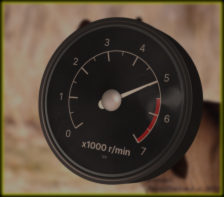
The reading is 5000 rpm
